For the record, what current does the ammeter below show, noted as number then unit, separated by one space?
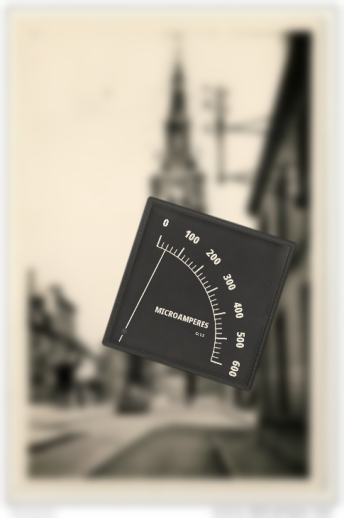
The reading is 40 µA
